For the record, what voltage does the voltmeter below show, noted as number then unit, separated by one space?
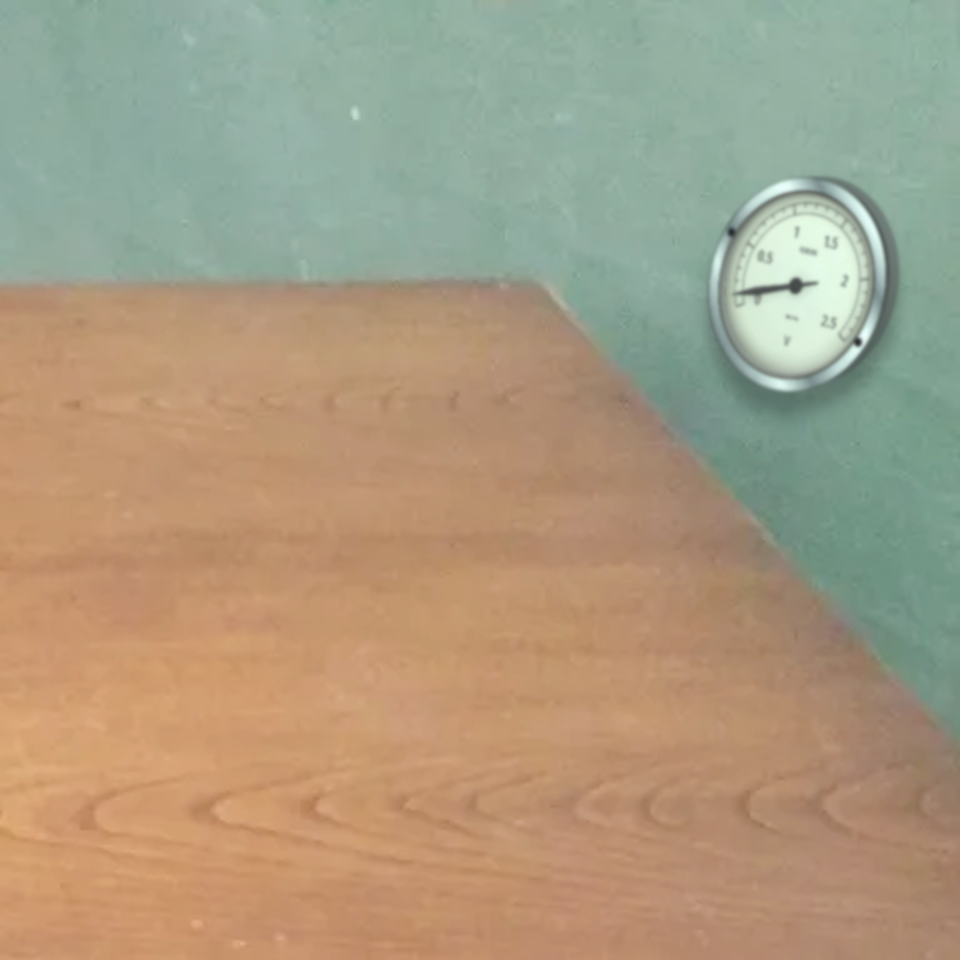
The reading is 0.1 V
